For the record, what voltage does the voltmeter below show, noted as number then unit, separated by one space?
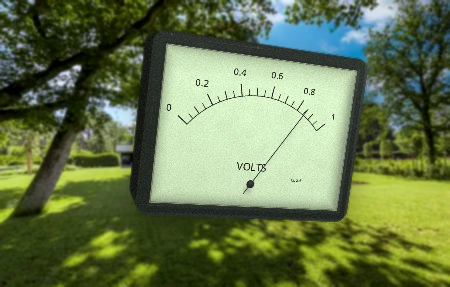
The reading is 0.85 V
